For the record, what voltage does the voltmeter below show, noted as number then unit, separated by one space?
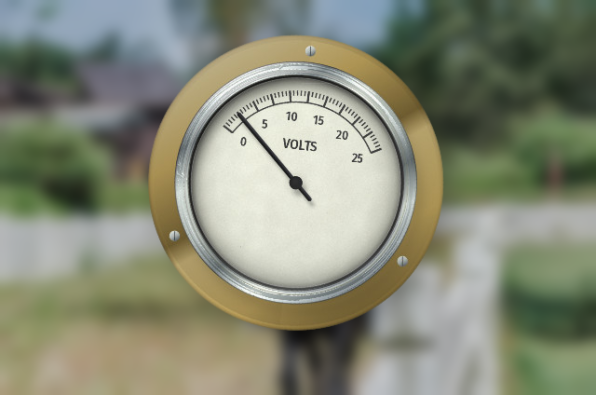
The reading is 2.5 V
